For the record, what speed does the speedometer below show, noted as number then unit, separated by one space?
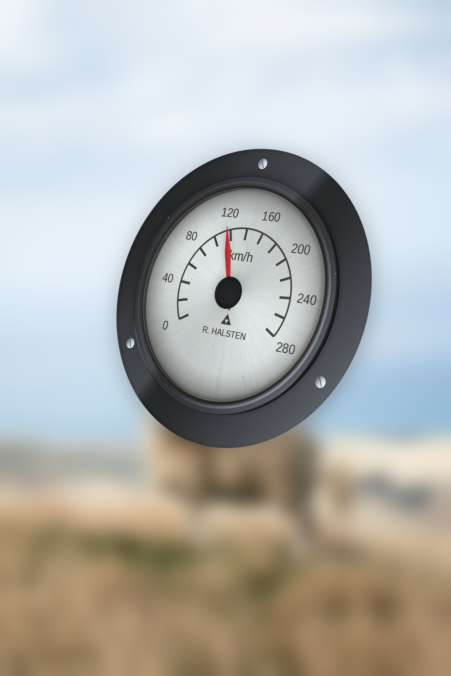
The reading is 120 km/h
